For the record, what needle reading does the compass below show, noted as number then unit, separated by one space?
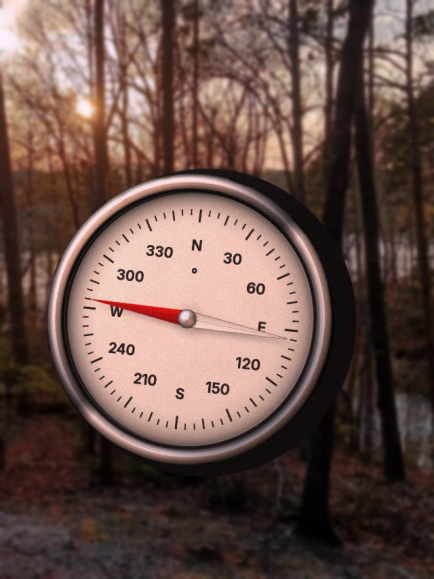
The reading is 275 °
